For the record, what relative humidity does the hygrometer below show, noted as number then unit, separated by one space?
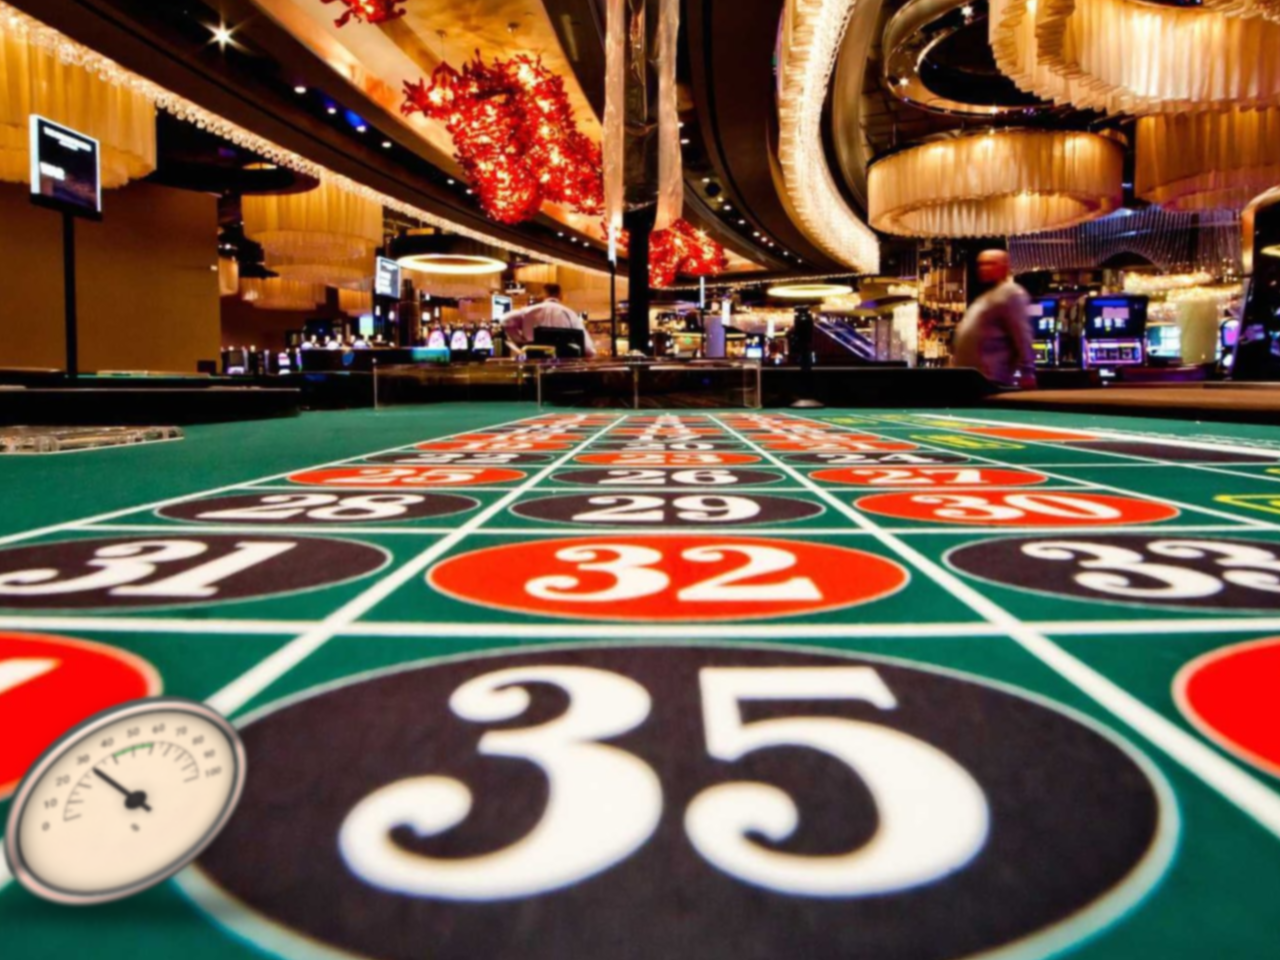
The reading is 30 %
